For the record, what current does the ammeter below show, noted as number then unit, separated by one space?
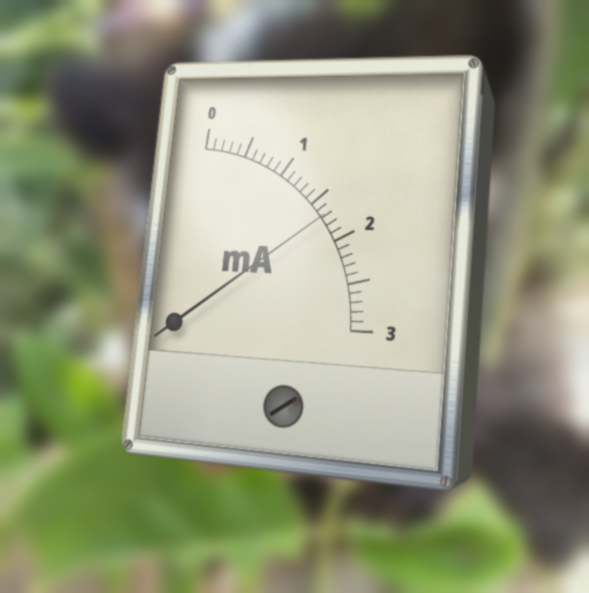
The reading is 1.7 mA
